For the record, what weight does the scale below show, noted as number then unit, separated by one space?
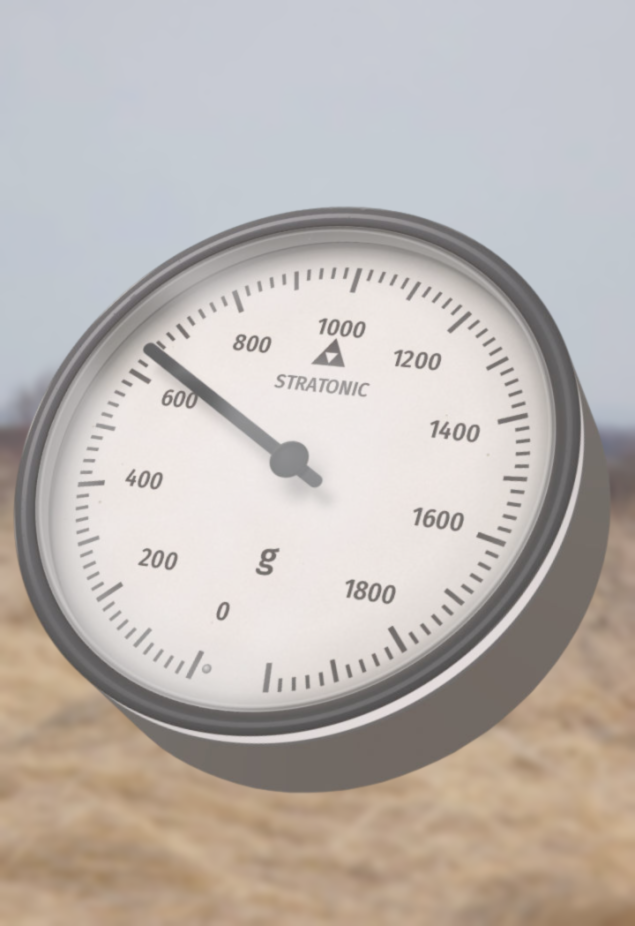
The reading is 640 g
